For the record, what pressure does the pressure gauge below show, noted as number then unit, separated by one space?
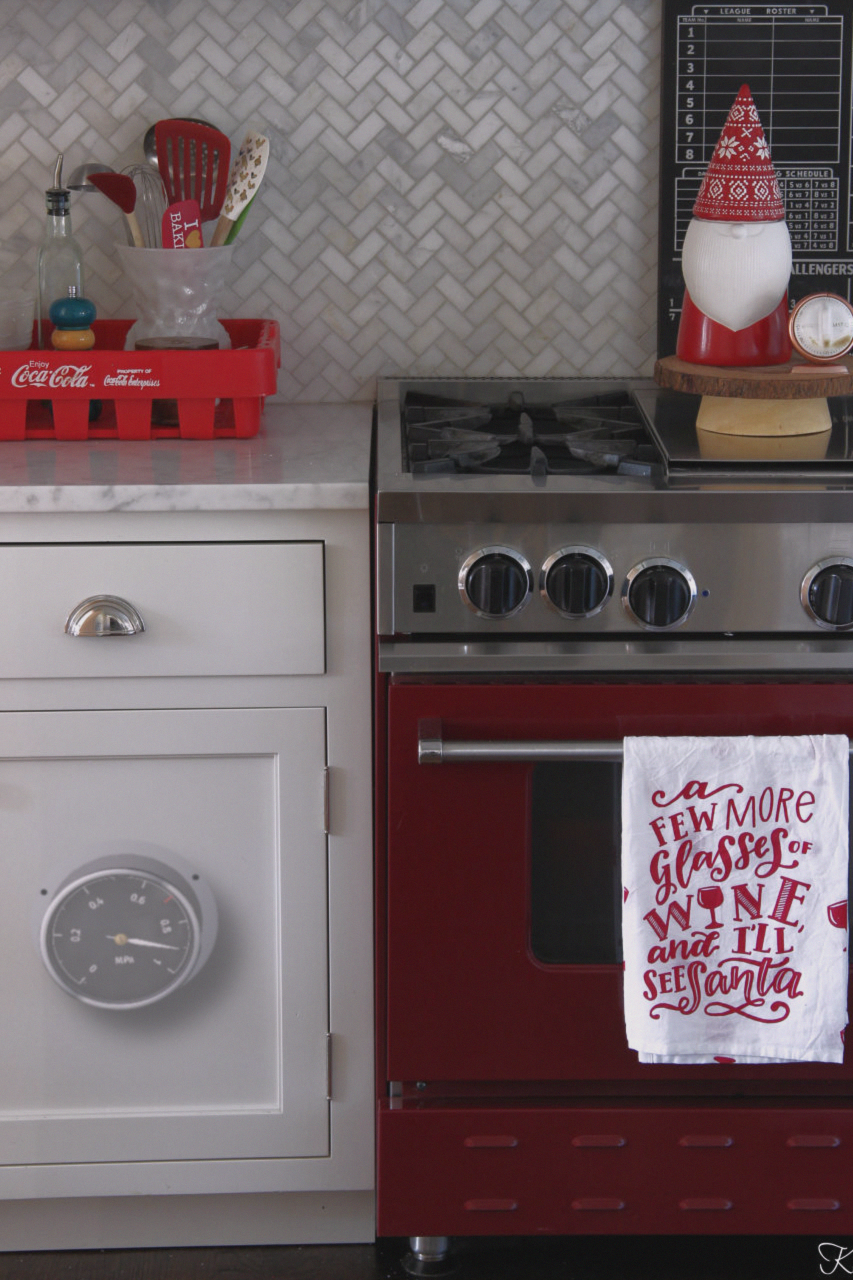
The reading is 0.9 MPa
